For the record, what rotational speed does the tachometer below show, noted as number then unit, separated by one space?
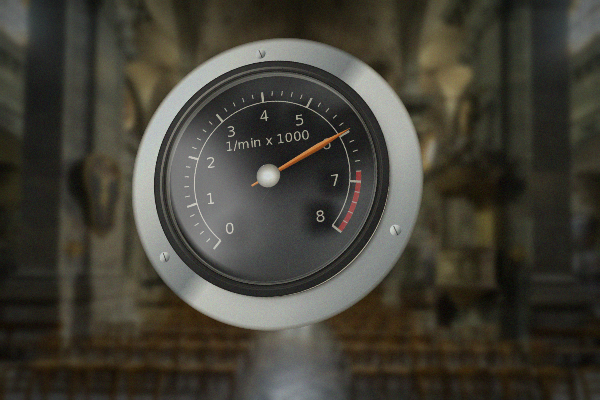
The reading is 6000 rpm
